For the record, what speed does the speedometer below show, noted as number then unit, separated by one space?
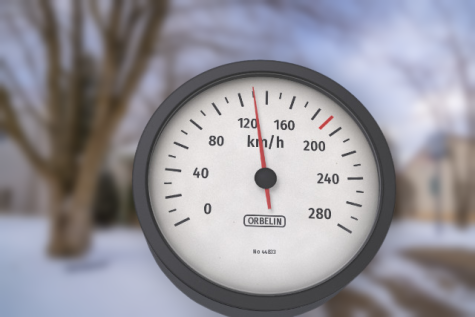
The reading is 130 km/h
